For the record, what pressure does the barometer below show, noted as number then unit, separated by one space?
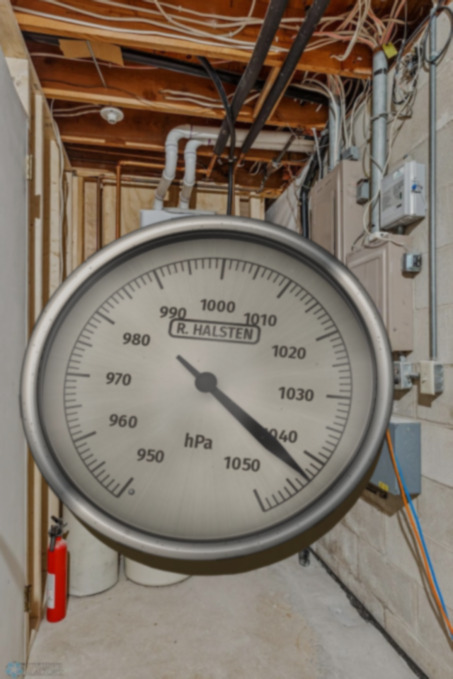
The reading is 1043 hPa
